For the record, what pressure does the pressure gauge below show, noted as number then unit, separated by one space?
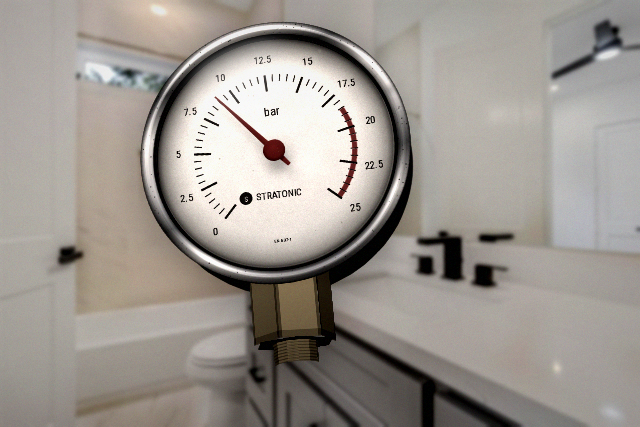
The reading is 9 bar
